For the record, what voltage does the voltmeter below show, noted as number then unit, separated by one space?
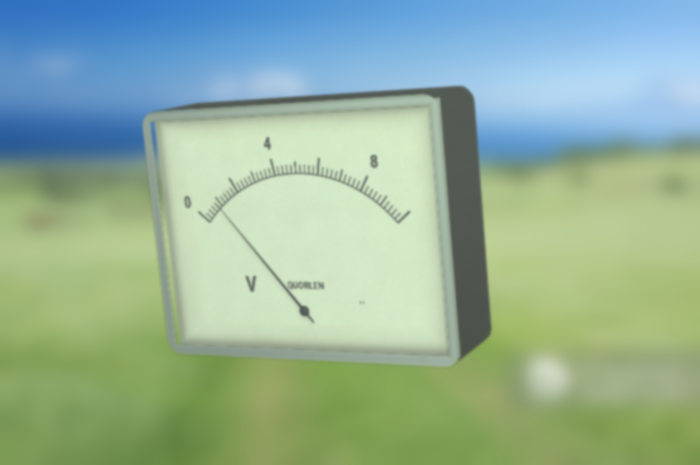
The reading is 1 V
